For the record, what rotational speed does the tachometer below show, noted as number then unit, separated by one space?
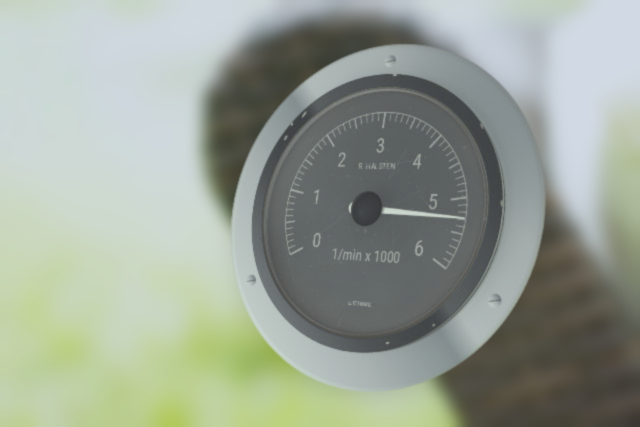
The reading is 5300 rpm
